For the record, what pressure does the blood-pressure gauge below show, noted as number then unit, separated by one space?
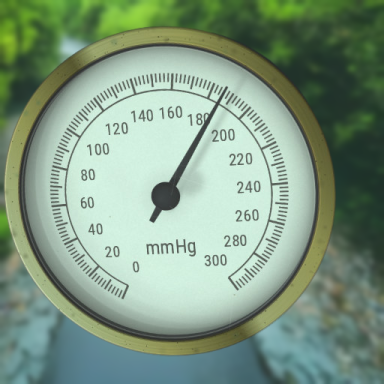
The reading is 186 mmHg
